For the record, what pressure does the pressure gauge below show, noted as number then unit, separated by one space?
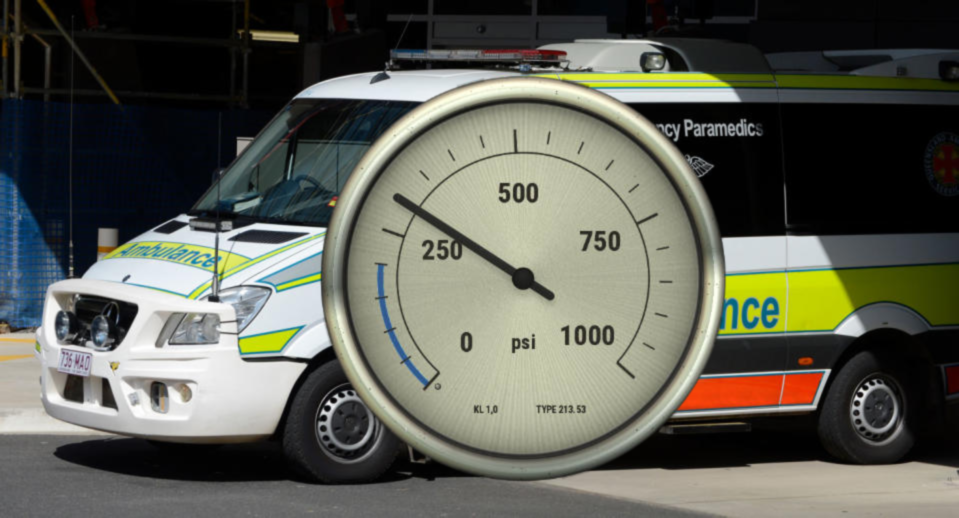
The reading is 300 psi
